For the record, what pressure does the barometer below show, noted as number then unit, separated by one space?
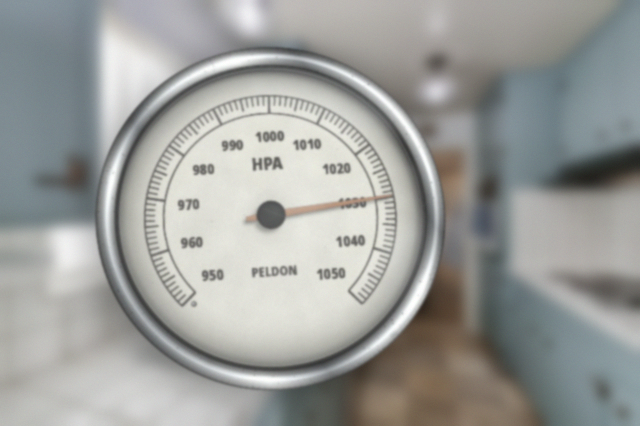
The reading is 1030 hPa
